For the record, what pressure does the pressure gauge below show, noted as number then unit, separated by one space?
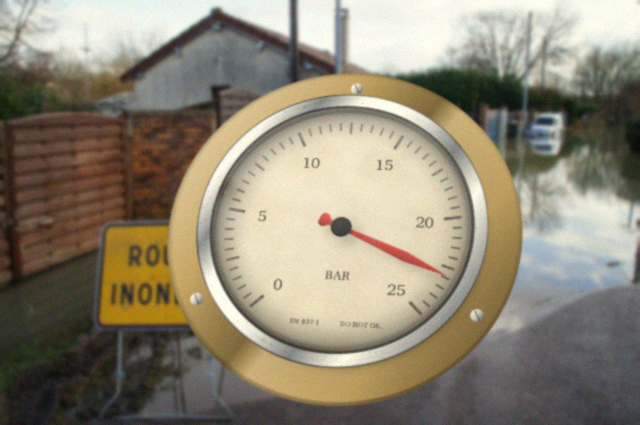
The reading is 23 bar
